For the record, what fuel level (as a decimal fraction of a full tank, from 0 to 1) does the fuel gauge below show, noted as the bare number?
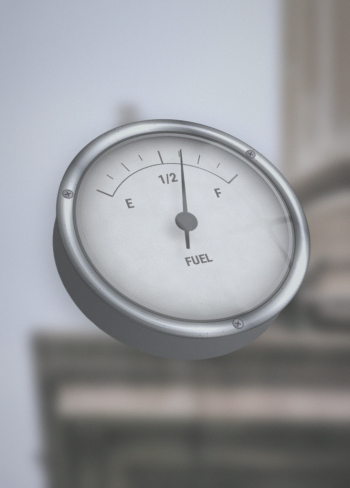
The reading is 0.625
